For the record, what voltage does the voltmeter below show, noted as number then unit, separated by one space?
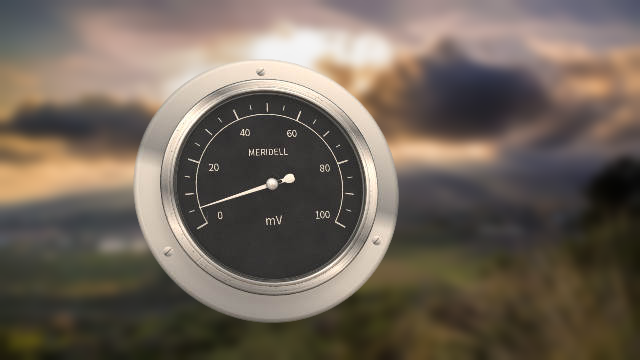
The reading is 5 mV
